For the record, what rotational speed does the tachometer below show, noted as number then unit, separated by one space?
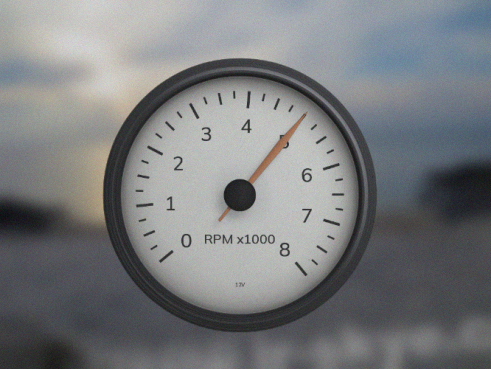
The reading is 5000 rpm
